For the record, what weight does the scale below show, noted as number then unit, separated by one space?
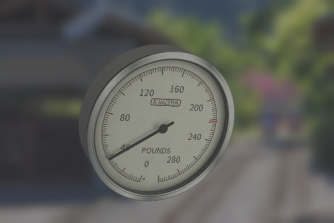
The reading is 40 lb
